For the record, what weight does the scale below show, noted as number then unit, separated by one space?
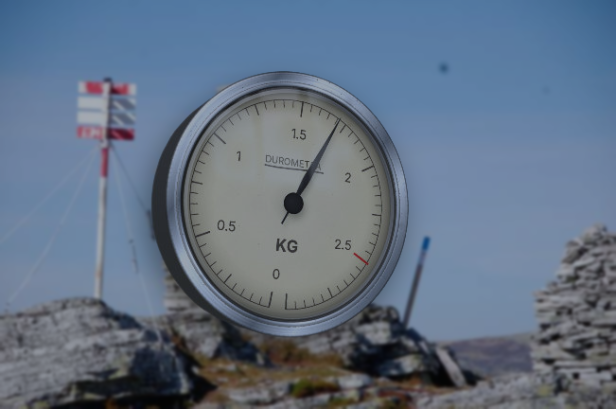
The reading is 1.7 kg
